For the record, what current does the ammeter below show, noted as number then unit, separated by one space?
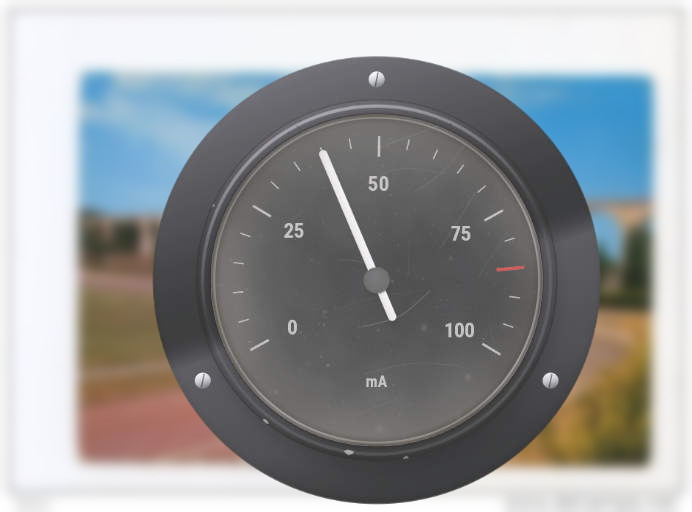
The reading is 40 mA
